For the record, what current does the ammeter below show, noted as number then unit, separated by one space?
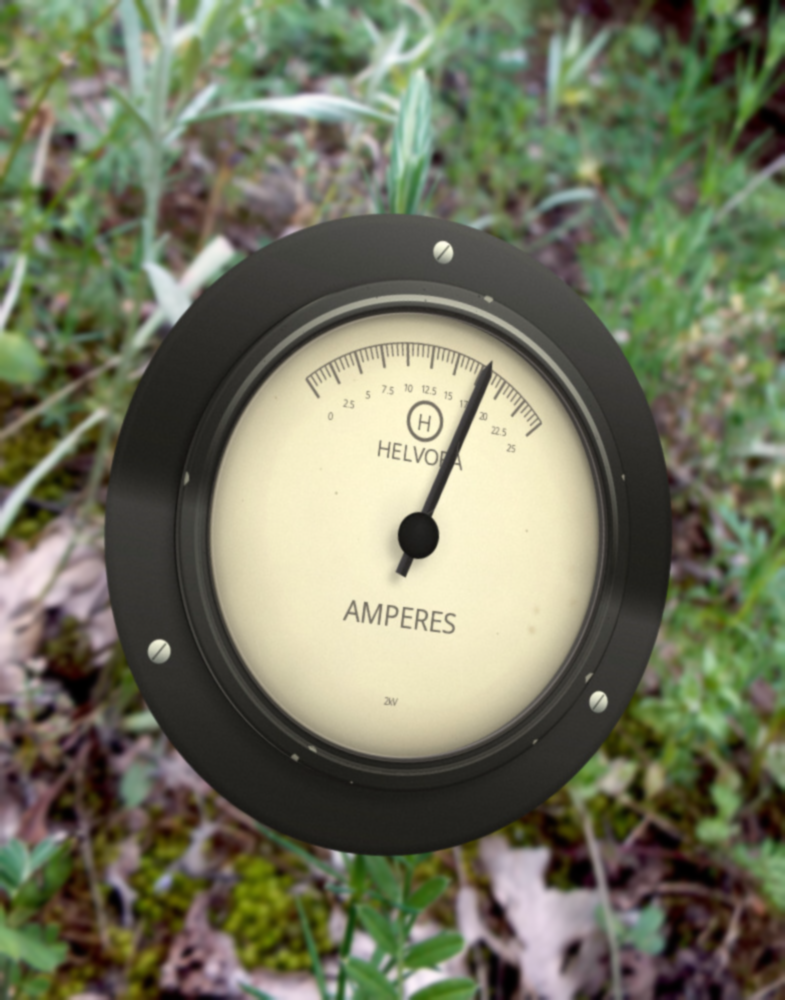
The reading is 17.5 A
